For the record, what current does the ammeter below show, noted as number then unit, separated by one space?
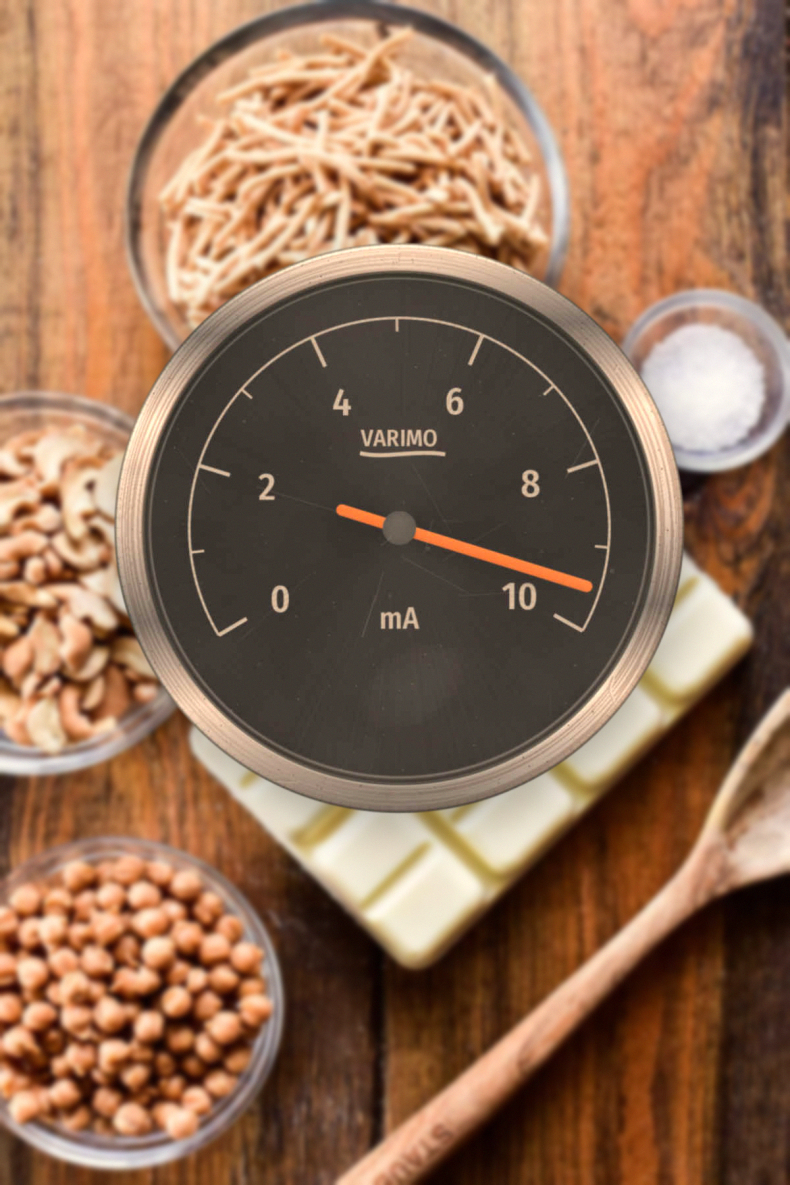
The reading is 9.5 mA
